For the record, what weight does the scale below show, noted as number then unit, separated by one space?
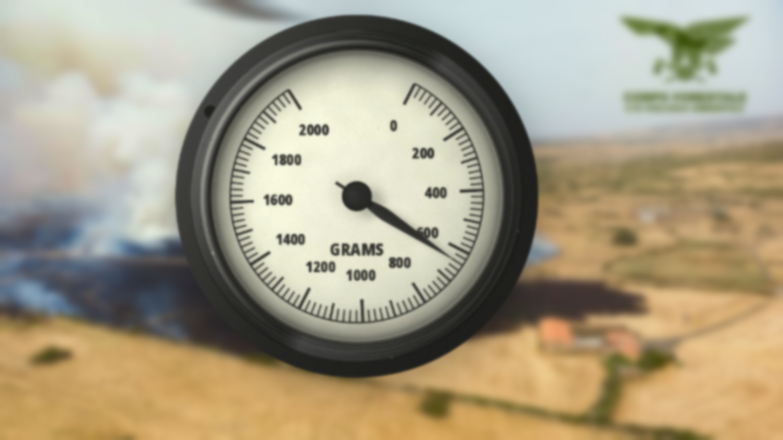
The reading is 640 g
